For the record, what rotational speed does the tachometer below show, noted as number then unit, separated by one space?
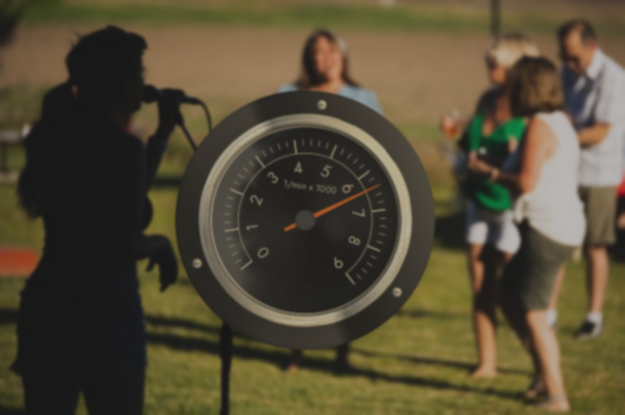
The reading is 6400 rpm
